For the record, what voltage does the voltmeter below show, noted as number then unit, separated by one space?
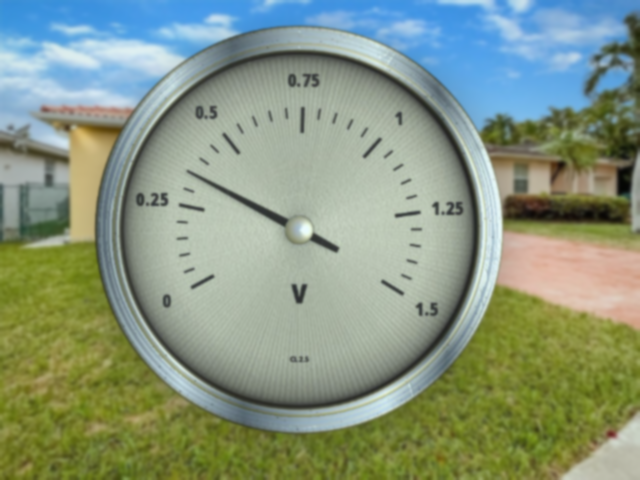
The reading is 0.35 V
